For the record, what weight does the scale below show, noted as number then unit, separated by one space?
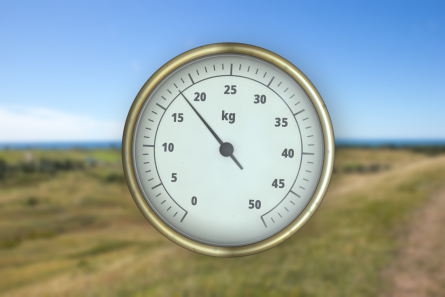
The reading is 18 kg
